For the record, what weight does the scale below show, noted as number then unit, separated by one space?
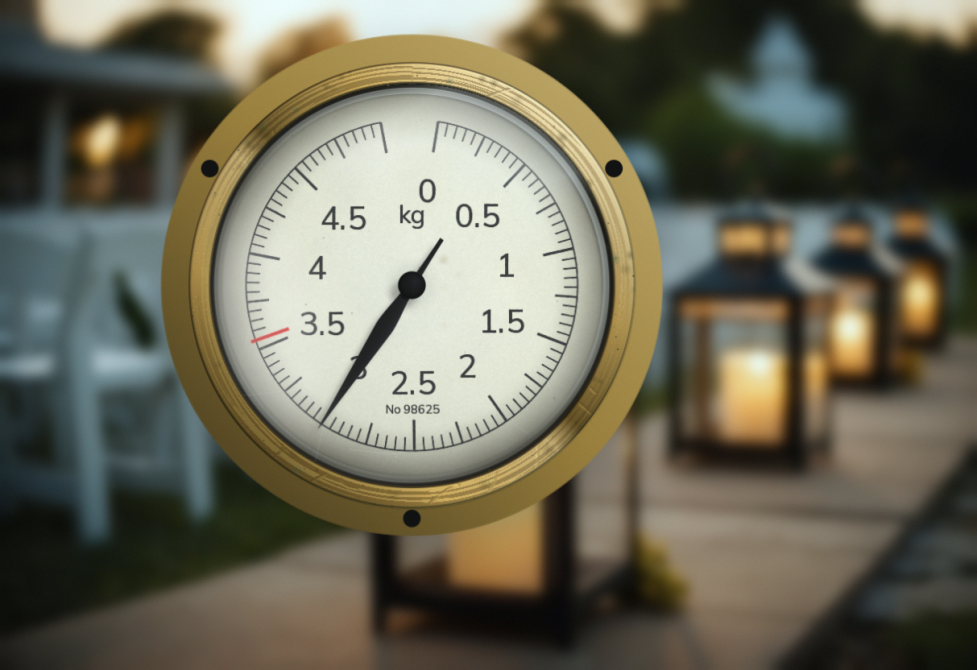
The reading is 3 kg
